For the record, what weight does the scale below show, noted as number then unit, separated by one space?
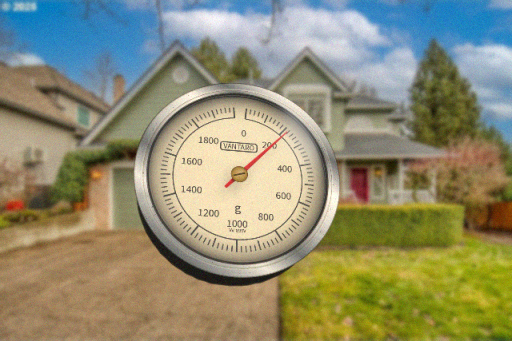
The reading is 220 g
